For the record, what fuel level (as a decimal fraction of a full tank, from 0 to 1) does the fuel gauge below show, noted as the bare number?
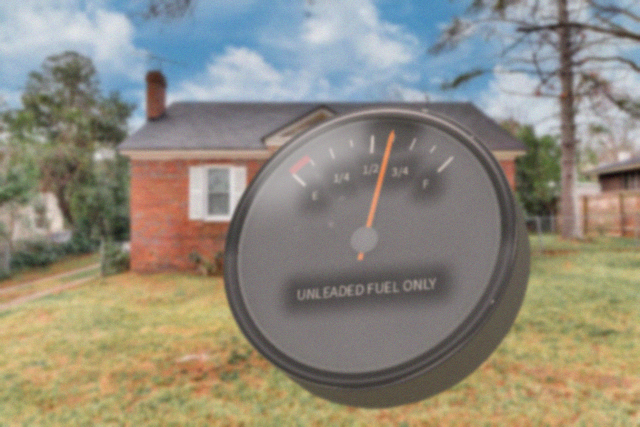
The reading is 0.625
